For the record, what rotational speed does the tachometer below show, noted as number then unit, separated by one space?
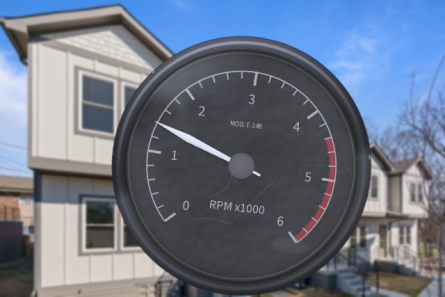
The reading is 1400 rpm
